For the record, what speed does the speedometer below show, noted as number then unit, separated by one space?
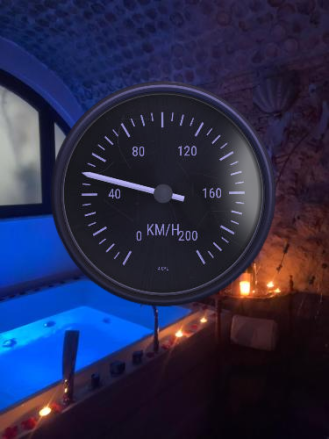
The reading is 50 km/h
